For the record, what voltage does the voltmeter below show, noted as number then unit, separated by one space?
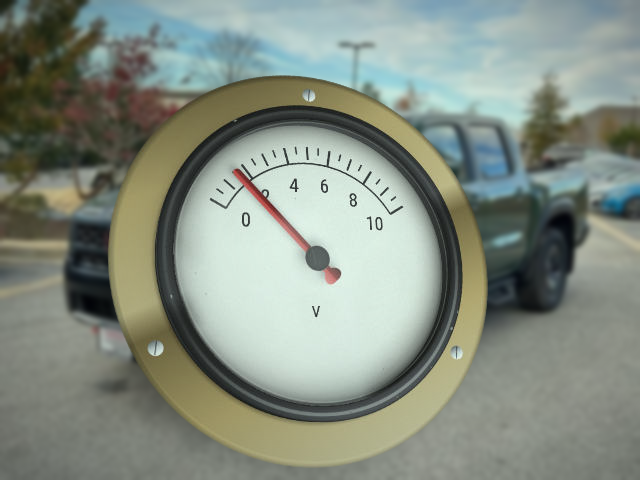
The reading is 1.5 V
